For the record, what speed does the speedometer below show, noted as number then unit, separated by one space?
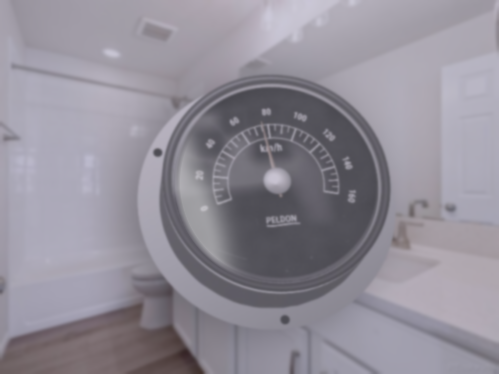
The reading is 75 km/h
